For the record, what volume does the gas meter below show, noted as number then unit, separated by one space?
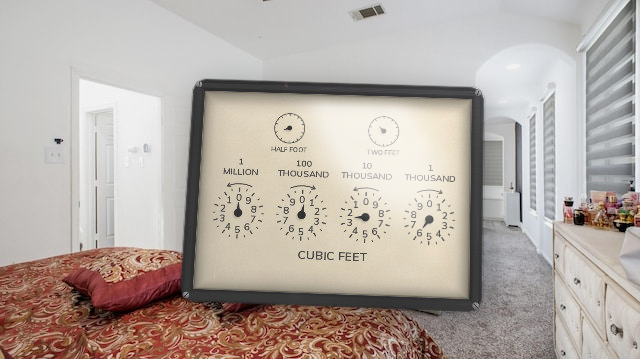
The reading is 2600 ft³
